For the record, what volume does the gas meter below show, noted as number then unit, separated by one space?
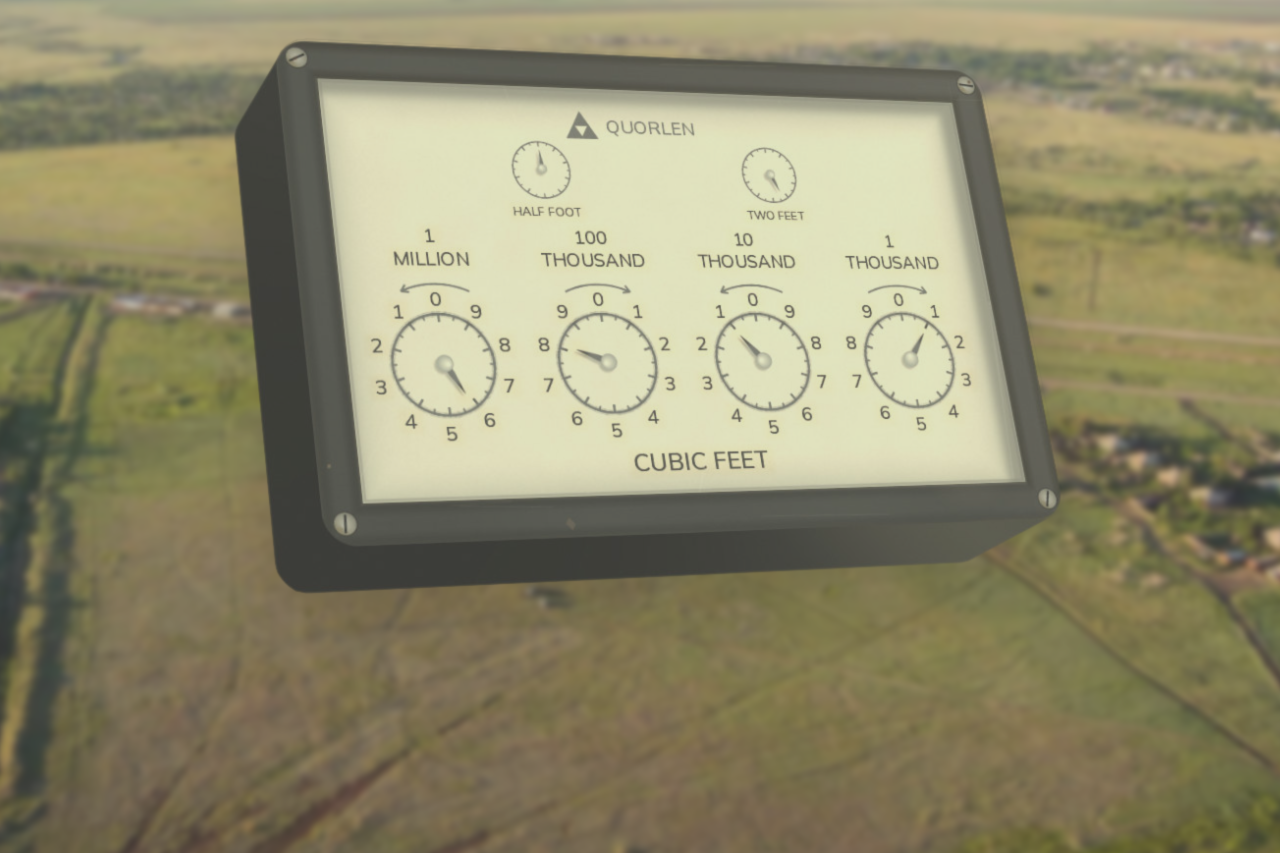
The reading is 581100 ft³
